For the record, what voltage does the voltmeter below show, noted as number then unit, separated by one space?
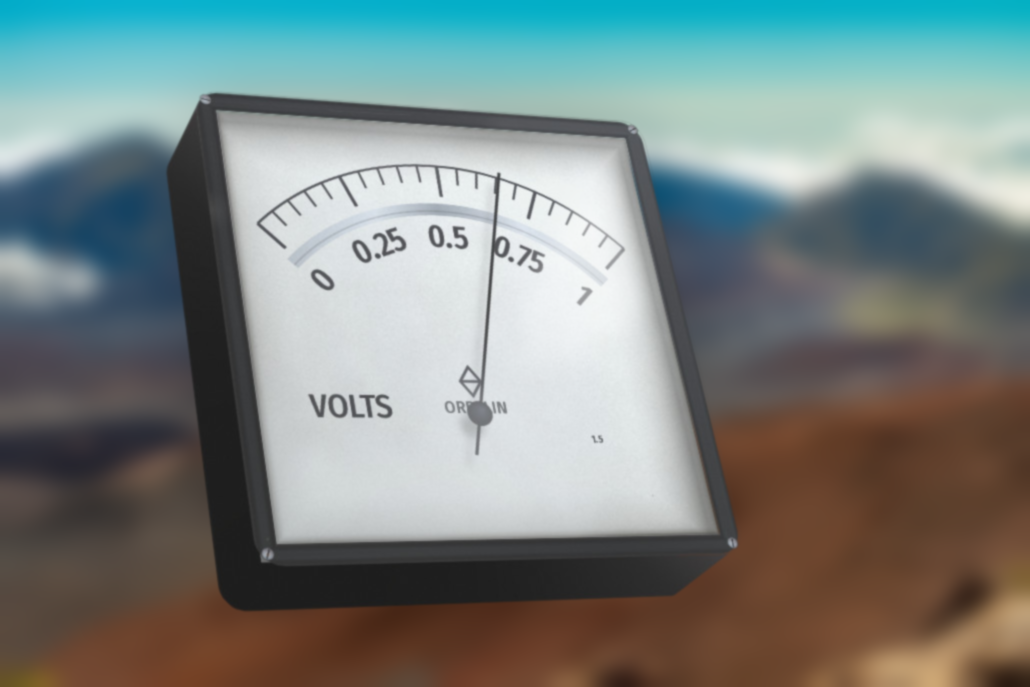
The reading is 0.65 V
